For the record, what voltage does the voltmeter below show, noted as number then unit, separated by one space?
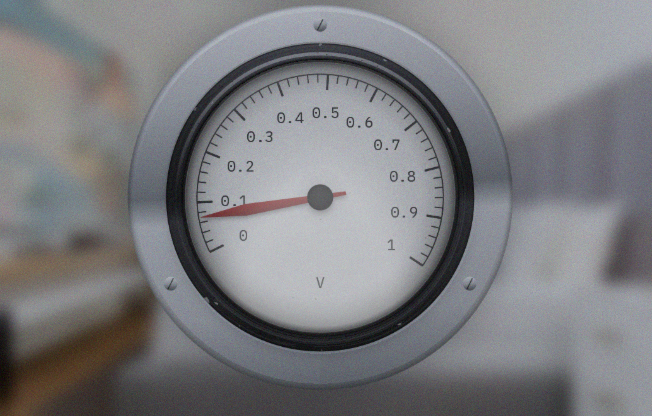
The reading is 0.07 V
